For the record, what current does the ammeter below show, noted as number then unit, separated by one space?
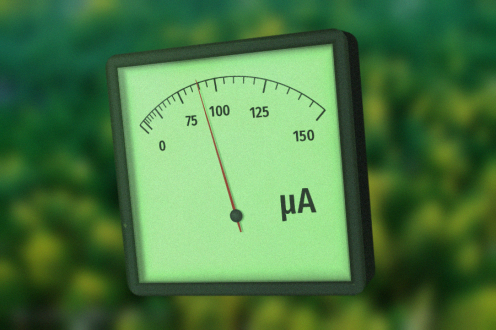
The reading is 90 µA
